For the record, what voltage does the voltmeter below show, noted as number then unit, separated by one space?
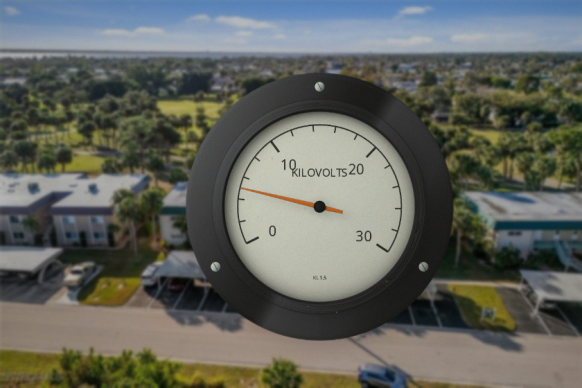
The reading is 5 kV
